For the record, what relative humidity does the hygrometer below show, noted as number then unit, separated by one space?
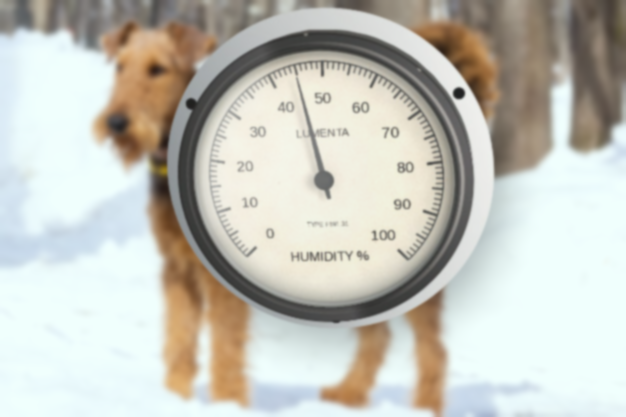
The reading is 45 %
